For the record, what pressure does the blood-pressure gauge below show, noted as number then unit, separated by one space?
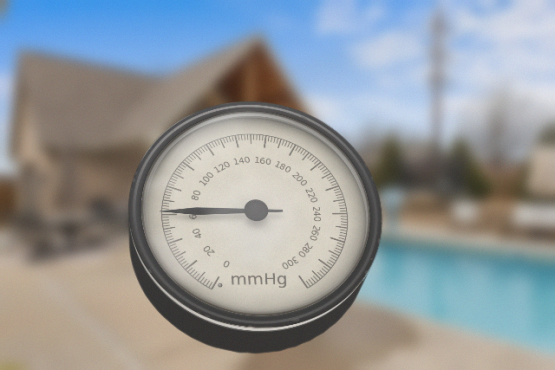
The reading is 60 mmHg
